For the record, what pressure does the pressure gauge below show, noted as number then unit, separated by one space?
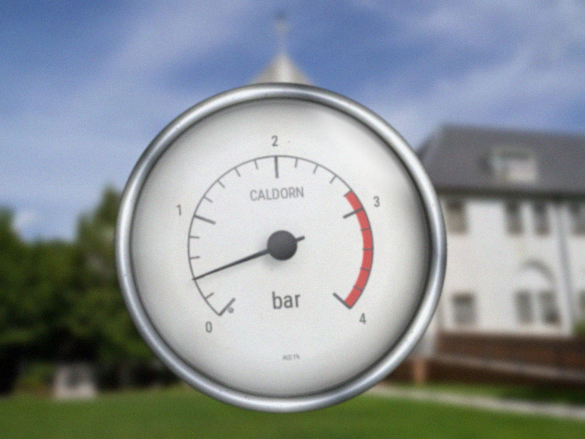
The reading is 0.4 bar
